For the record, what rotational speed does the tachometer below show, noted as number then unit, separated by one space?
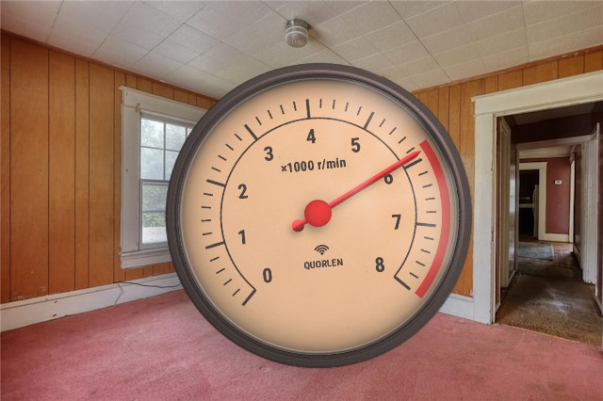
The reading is 5900 rpm
